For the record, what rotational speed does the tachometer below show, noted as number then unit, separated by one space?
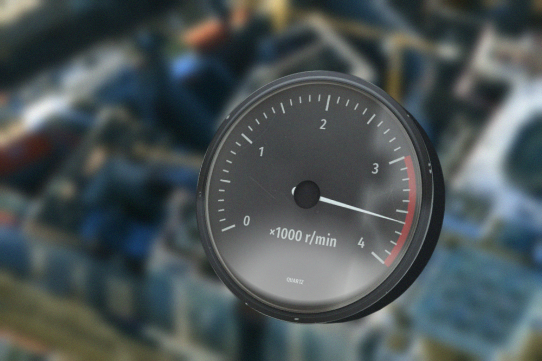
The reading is 3600 rpm
